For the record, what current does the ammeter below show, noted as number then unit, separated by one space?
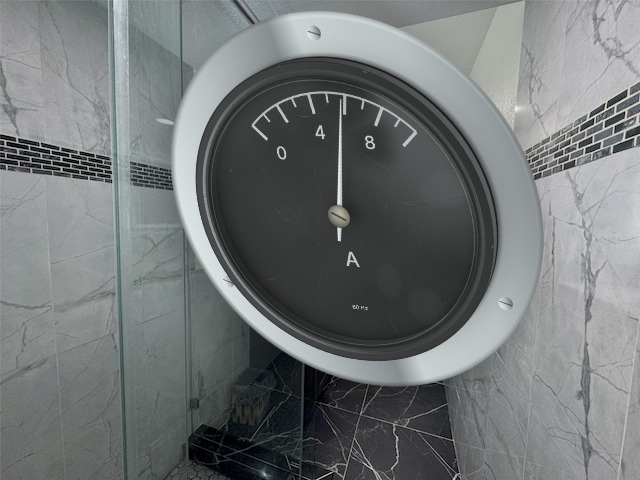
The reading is 6 A
